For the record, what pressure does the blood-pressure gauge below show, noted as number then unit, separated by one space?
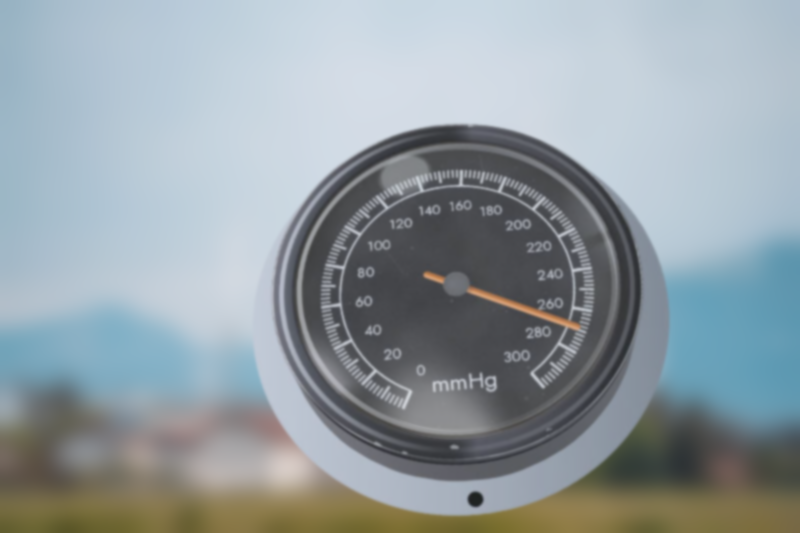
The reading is 270 mmHg
